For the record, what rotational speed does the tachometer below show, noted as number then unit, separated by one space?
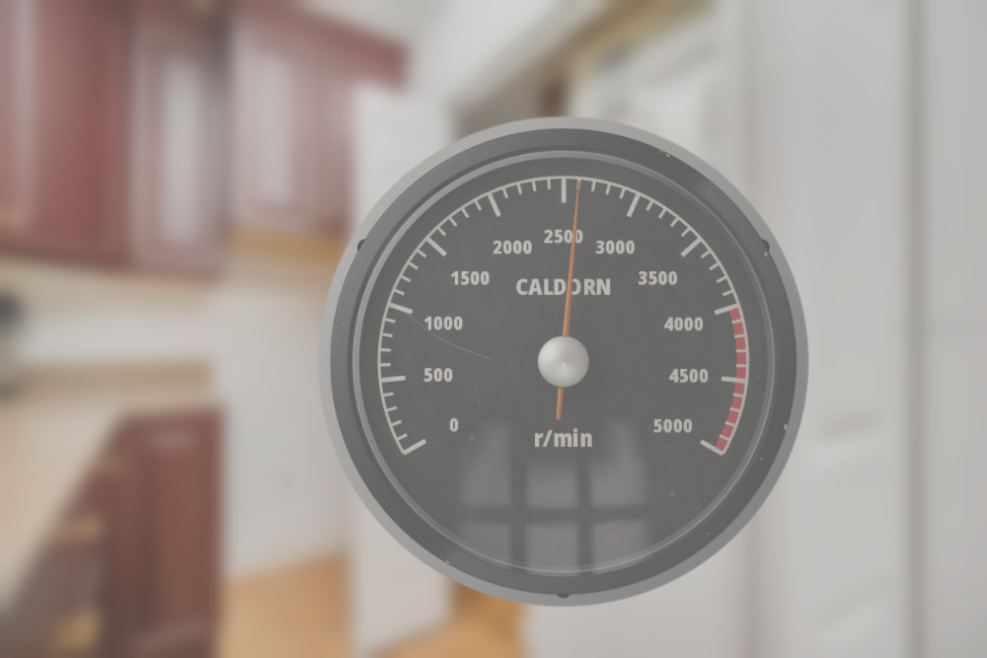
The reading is 2600 rpm
